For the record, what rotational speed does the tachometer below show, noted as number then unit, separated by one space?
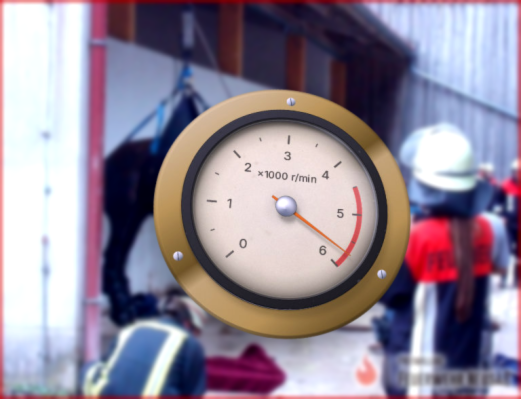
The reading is 5750 rpm
